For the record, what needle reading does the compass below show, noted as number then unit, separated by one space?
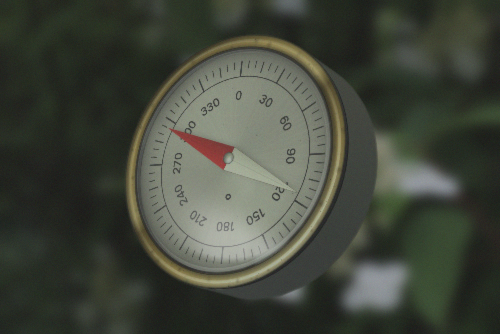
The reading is 295 °
